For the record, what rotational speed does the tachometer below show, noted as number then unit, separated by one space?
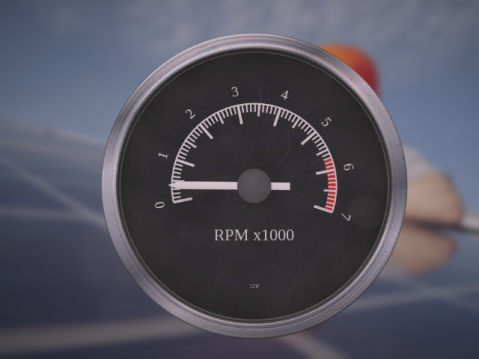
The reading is 400 rpm
